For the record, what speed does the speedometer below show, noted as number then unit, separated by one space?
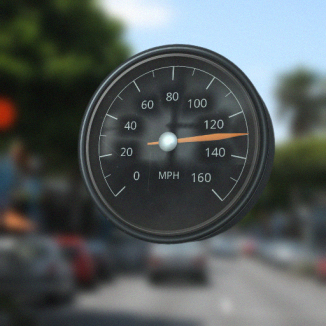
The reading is 130 mph
